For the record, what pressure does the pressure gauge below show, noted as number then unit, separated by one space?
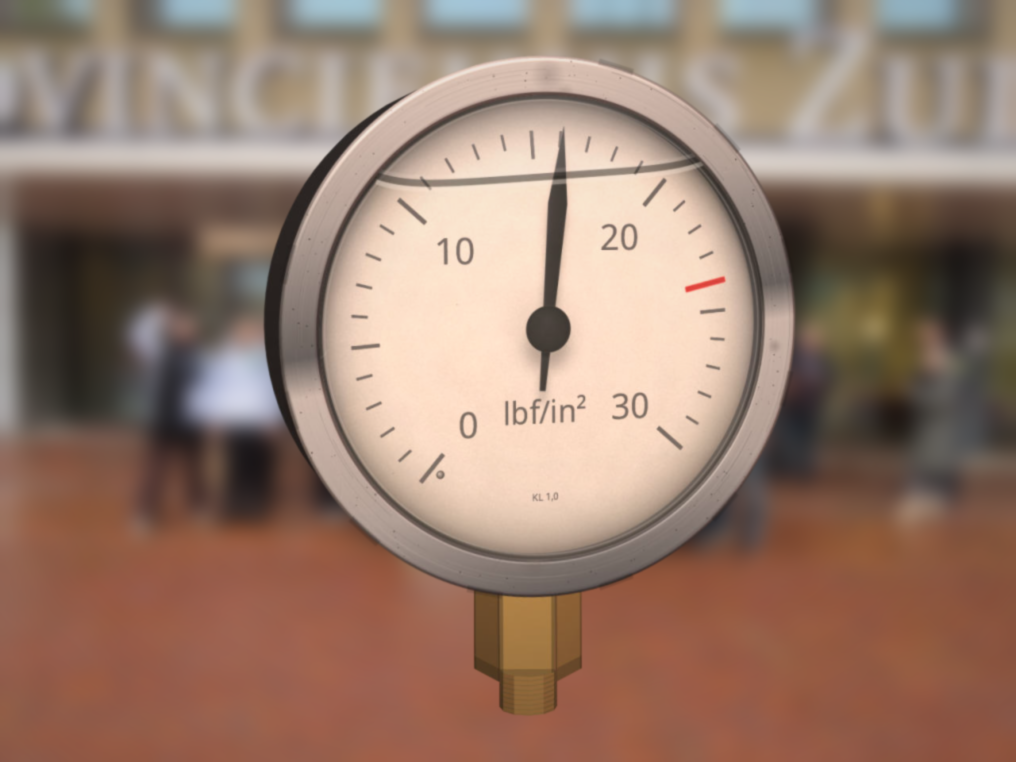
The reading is 16 psi
